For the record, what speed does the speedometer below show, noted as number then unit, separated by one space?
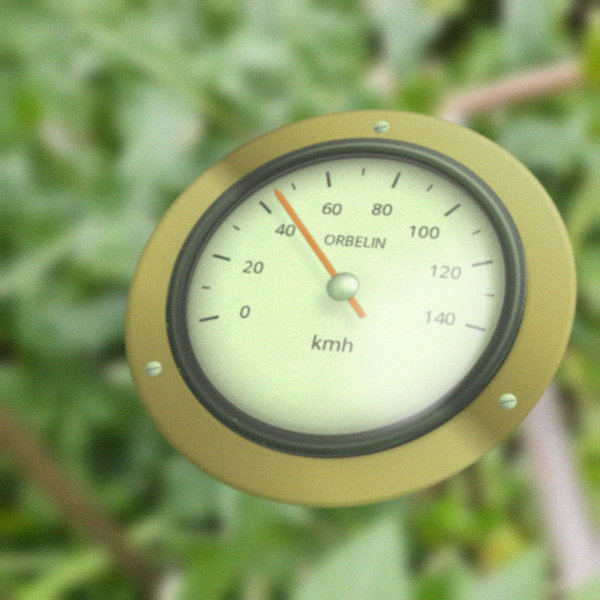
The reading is 45 km/h
